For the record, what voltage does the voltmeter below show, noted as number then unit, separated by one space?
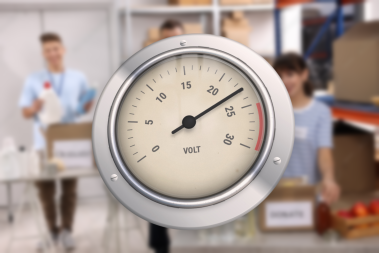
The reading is 23 V
